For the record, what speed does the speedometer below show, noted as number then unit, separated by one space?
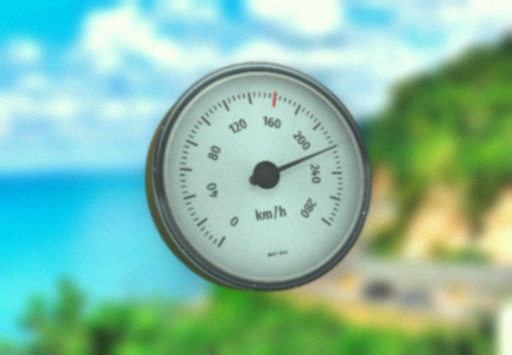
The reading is 220 km/h
